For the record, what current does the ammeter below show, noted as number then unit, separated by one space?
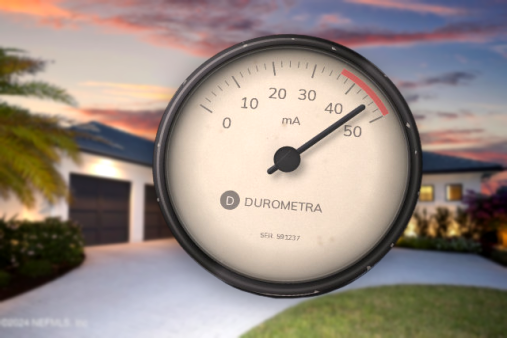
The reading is 46 mA
